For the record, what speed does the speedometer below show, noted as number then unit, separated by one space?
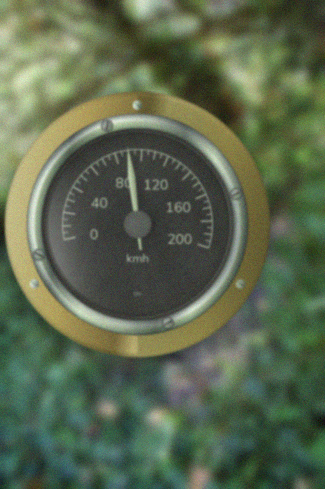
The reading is 90 km/h
